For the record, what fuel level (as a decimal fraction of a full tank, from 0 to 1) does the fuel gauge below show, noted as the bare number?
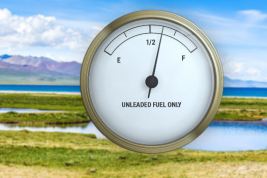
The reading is 0.625
